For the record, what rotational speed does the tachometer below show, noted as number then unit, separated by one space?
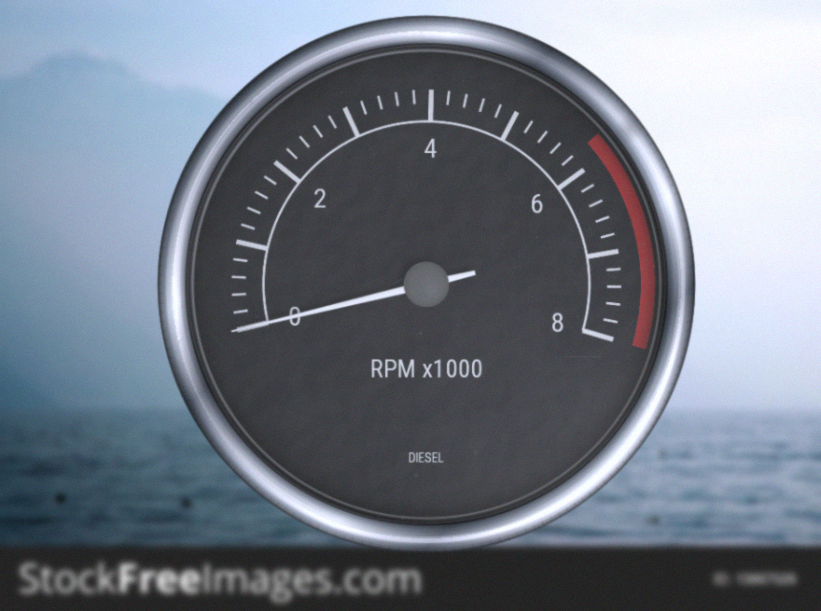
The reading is 0 rpm
